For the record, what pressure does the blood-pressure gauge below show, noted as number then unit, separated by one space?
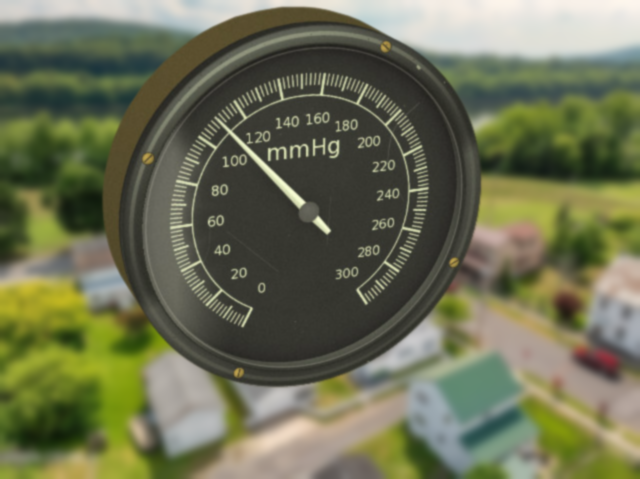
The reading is 110 mmHg
